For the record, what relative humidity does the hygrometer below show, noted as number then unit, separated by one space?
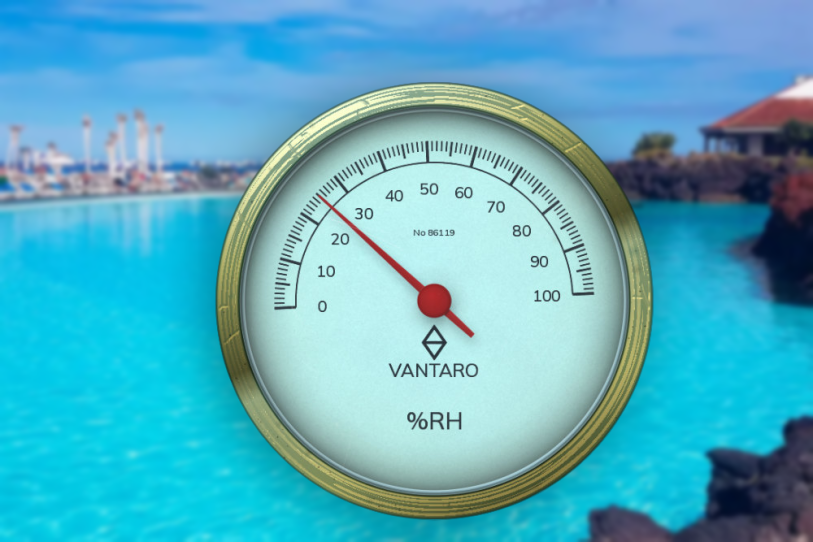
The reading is 25 %
